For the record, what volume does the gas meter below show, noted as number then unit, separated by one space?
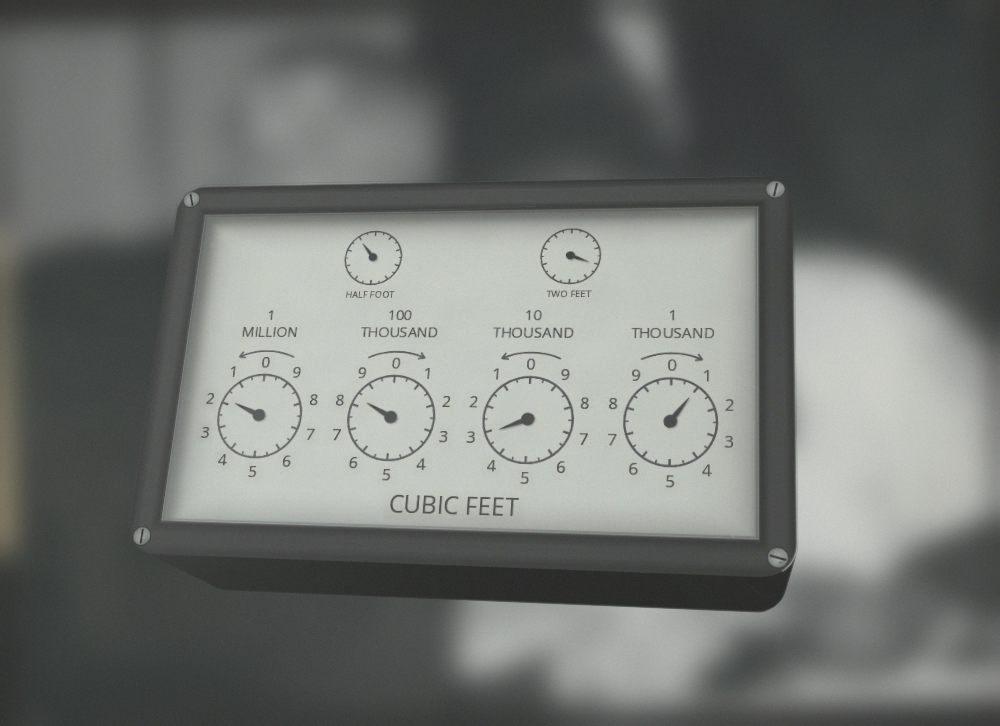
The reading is 183100 ft³
